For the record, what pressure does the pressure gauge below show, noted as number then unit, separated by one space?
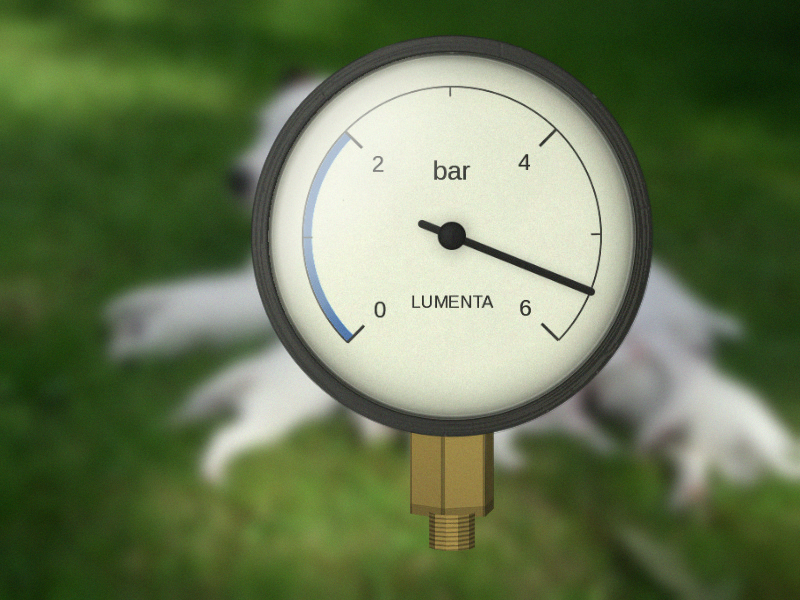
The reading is 5.5 bar
